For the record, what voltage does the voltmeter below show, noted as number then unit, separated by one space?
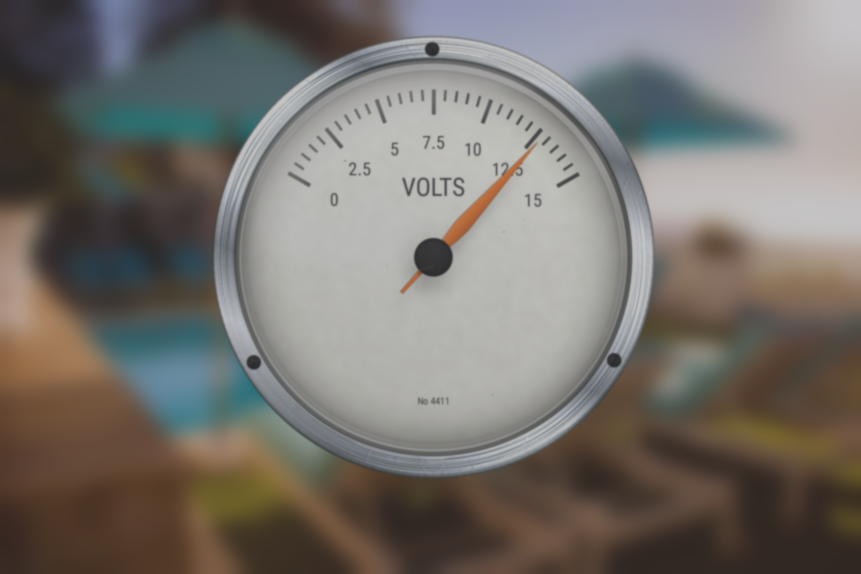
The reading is 12.75 V
